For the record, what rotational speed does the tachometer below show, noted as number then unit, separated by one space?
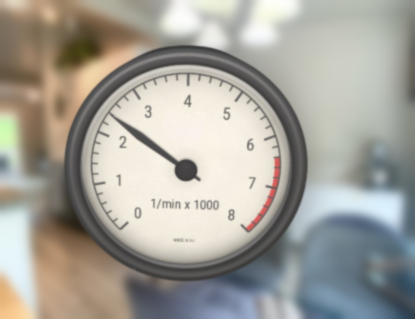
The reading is 2400 rpm
